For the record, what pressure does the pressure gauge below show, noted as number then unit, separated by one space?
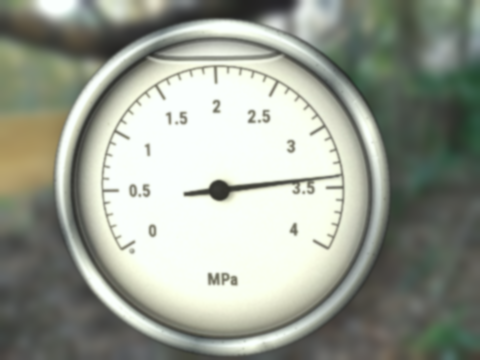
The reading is 3.4 MPa
